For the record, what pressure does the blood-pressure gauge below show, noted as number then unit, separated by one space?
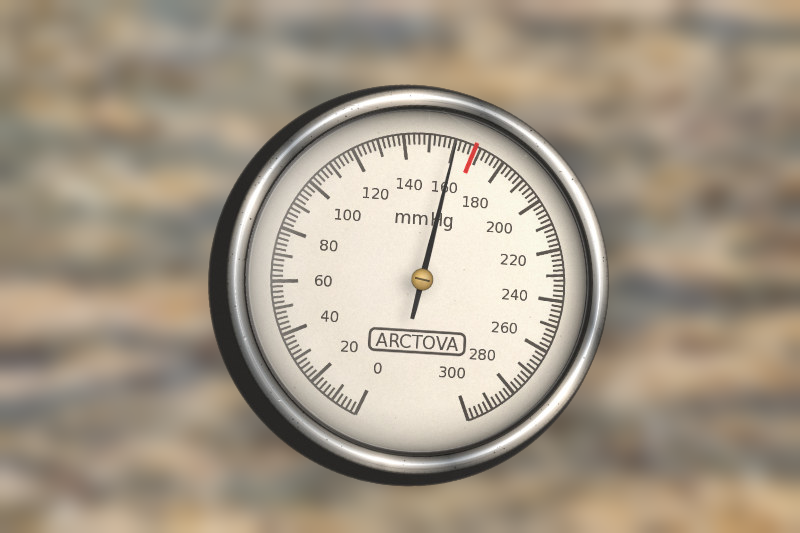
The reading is 160 mmHg
